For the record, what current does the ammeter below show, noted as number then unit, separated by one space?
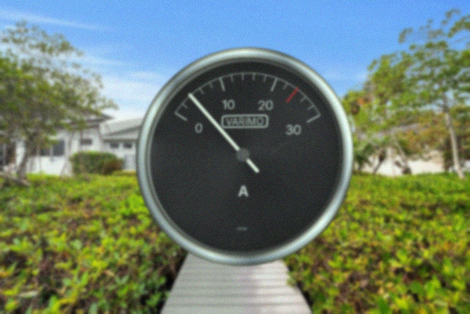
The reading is 4 A
